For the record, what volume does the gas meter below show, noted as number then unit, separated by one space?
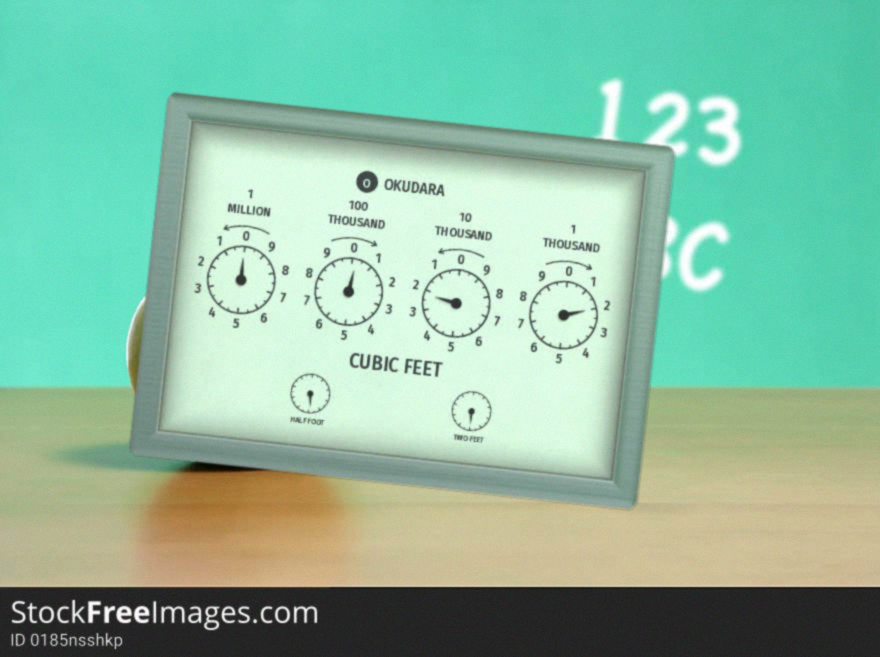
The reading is 2200 ft³
